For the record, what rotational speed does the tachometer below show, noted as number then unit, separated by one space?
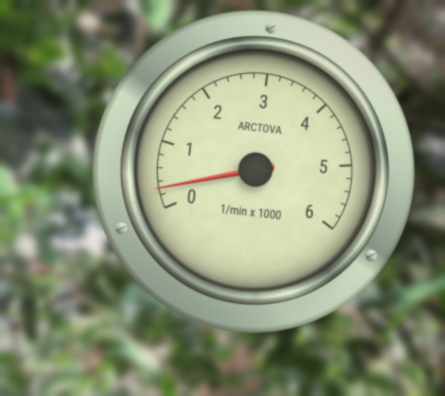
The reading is 300 rpm
